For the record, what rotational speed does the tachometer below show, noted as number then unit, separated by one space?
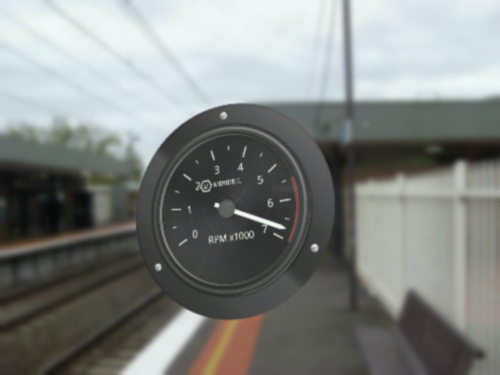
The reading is 6750 rpm
